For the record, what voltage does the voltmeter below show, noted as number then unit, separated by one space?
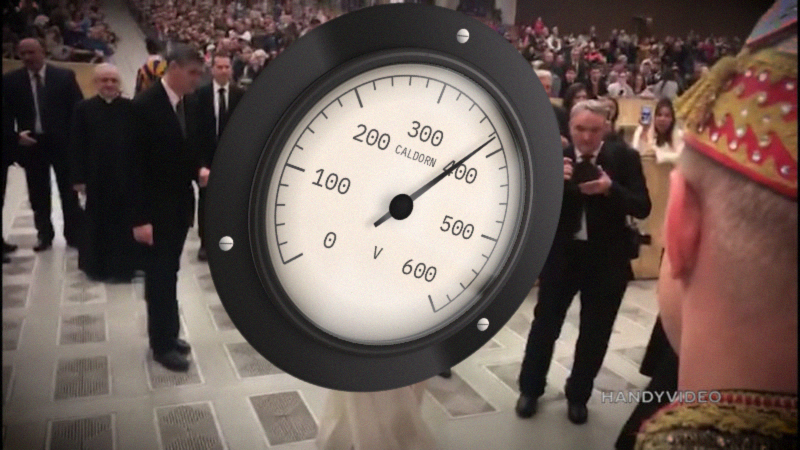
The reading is 380 V
